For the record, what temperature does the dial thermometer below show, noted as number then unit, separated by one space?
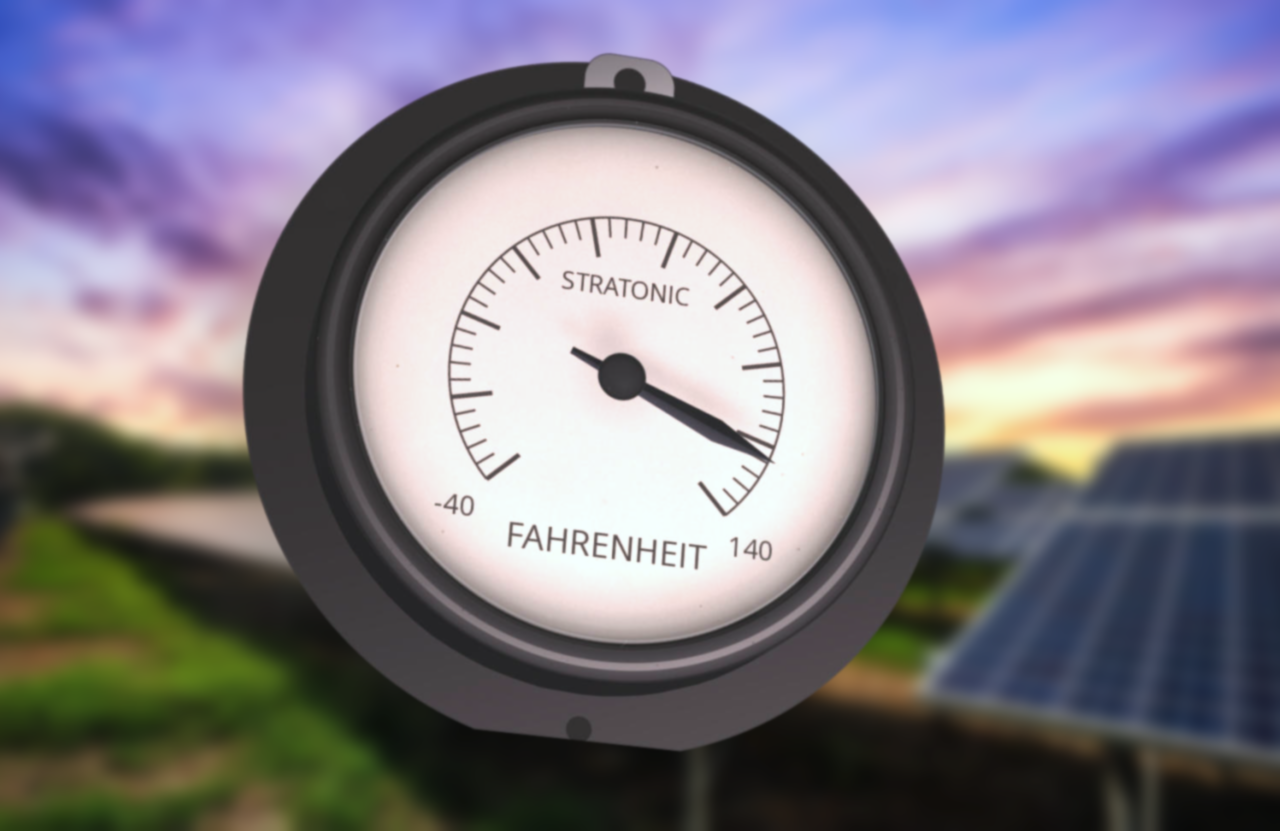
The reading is 124 °F
